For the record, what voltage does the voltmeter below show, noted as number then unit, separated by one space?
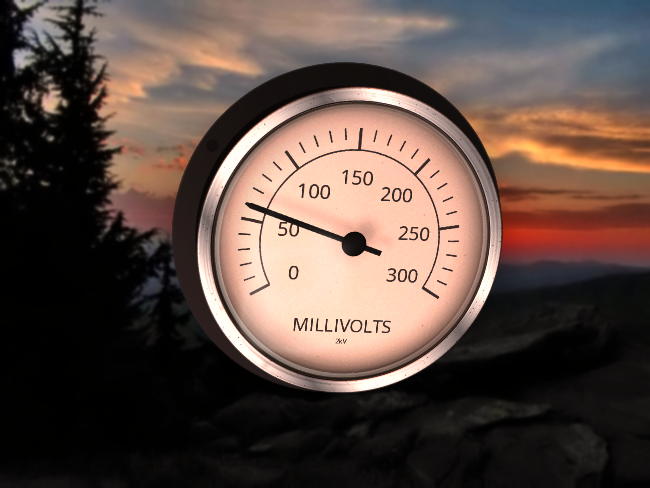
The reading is 60 mV
